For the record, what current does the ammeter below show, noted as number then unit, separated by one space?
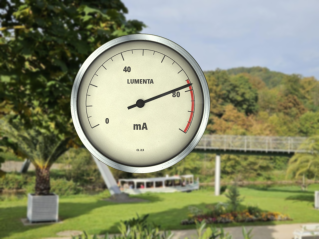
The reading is 77.5 mA
